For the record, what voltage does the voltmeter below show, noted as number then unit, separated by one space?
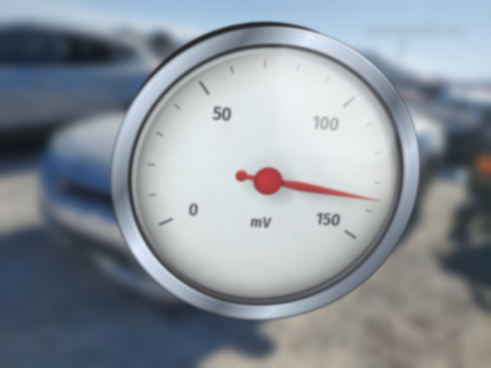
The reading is 135 mV
